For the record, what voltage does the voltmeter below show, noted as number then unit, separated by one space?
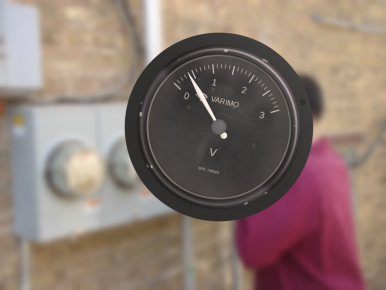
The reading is 0.4 V
